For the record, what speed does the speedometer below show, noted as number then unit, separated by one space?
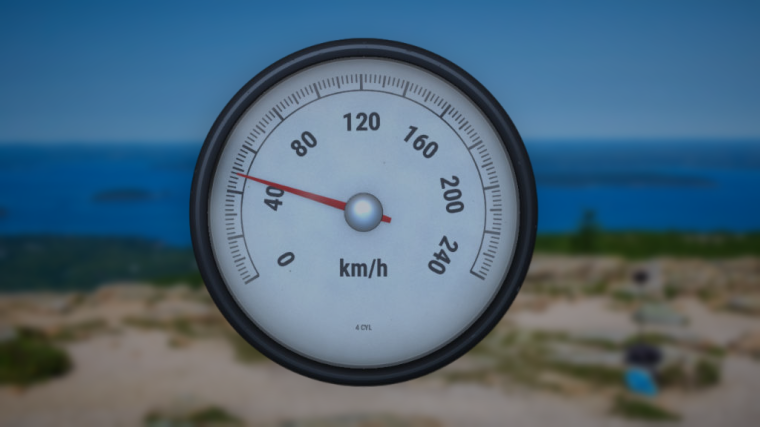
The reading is 48 km/h
